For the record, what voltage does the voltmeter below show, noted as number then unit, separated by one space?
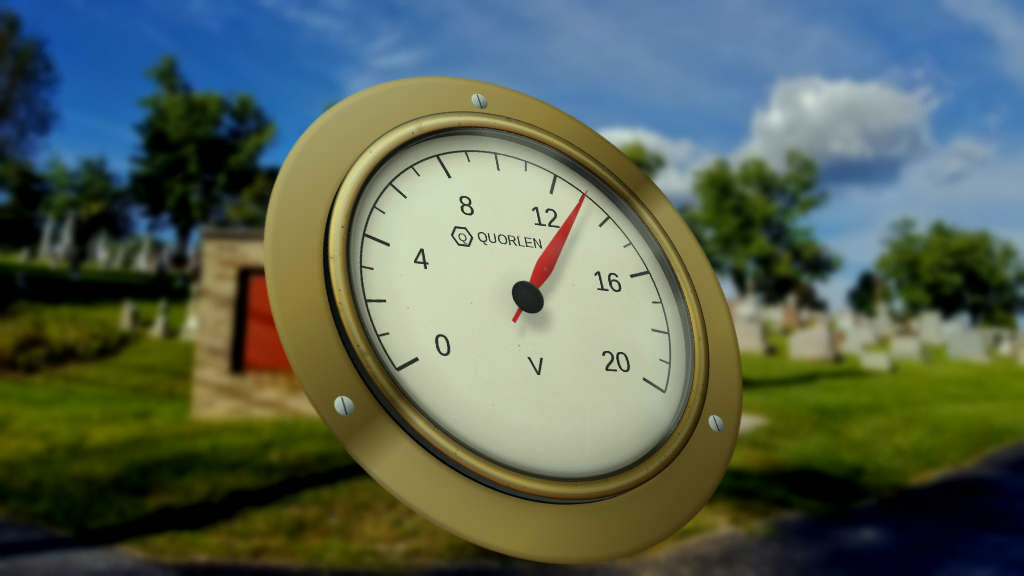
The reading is 13 V
